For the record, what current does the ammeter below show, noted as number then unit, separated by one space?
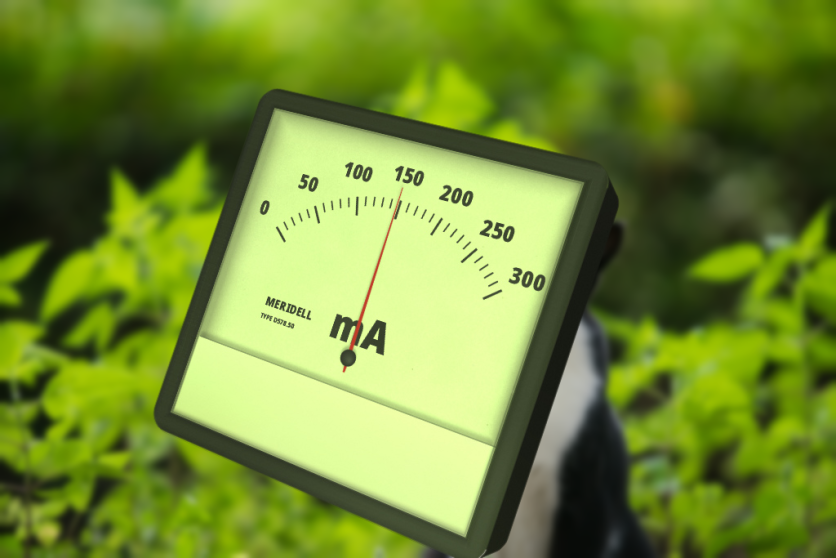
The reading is 150 mA
